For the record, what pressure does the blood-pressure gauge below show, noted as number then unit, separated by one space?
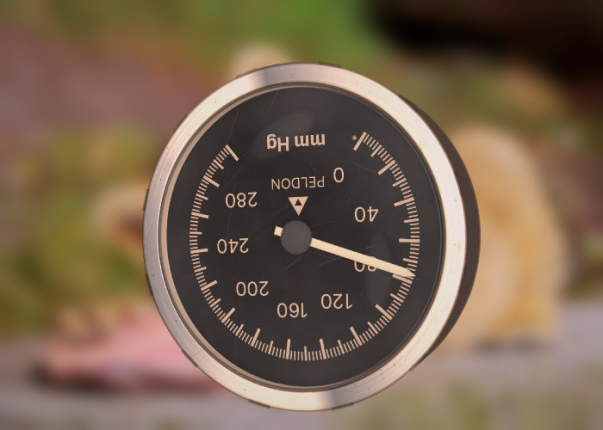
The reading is 76 mmHg
